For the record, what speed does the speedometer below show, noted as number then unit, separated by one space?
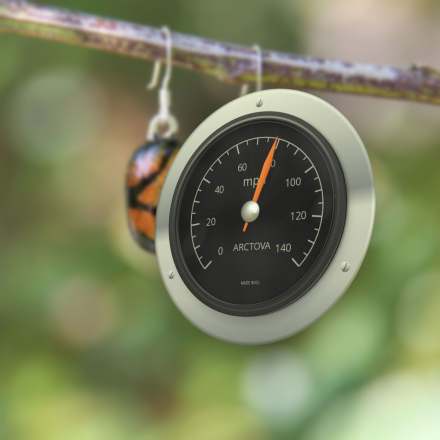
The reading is 80 mph
